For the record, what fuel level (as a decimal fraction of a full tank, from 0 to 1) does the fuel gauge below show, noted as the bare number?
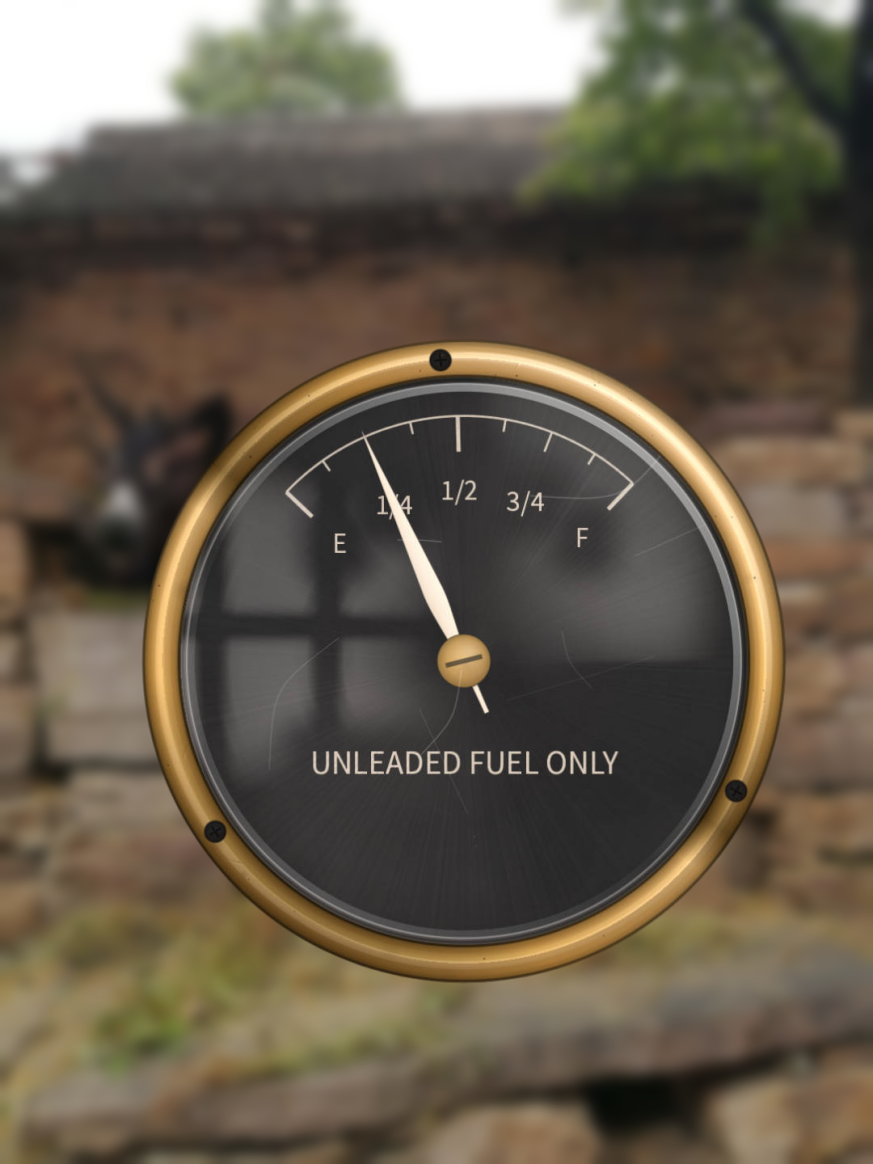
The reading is 0.25
